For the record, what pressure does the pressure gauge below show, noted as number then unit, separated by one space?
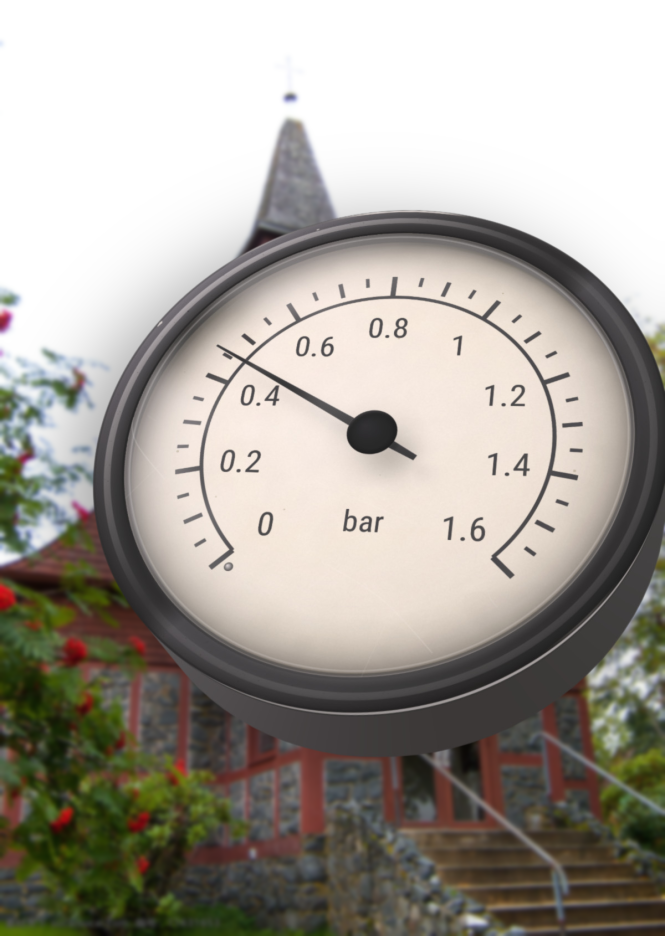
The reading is 0.45 bar
